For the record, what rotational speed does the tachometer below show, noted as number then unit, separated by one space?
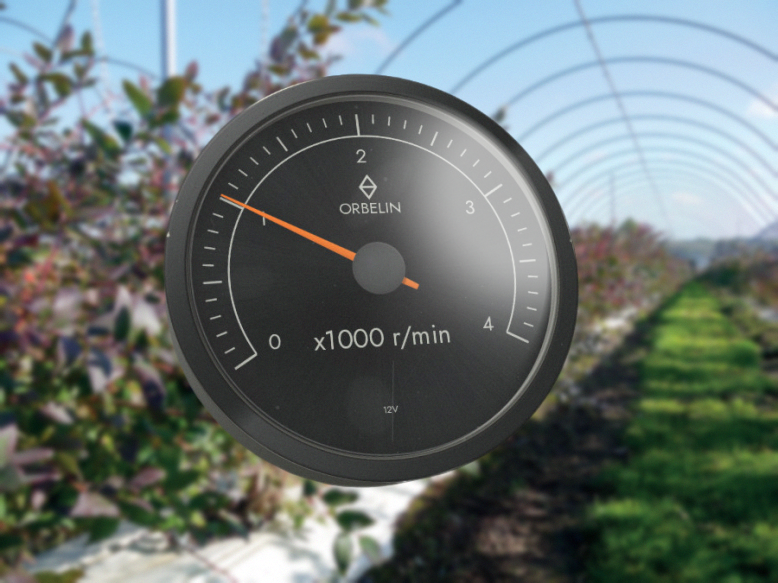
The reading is 1000 rpm
